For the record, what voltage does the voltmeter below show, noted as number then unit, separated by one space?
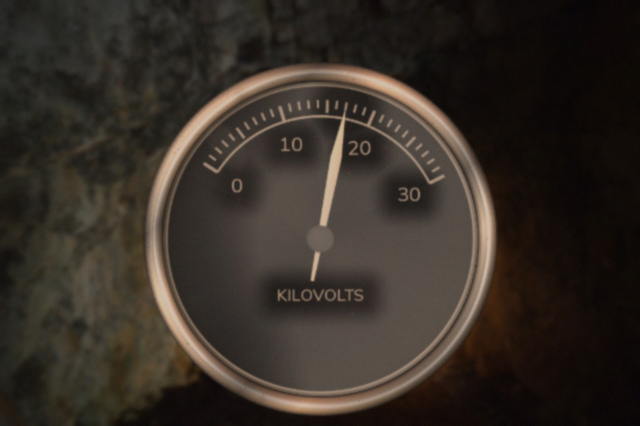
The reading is 17 kV
